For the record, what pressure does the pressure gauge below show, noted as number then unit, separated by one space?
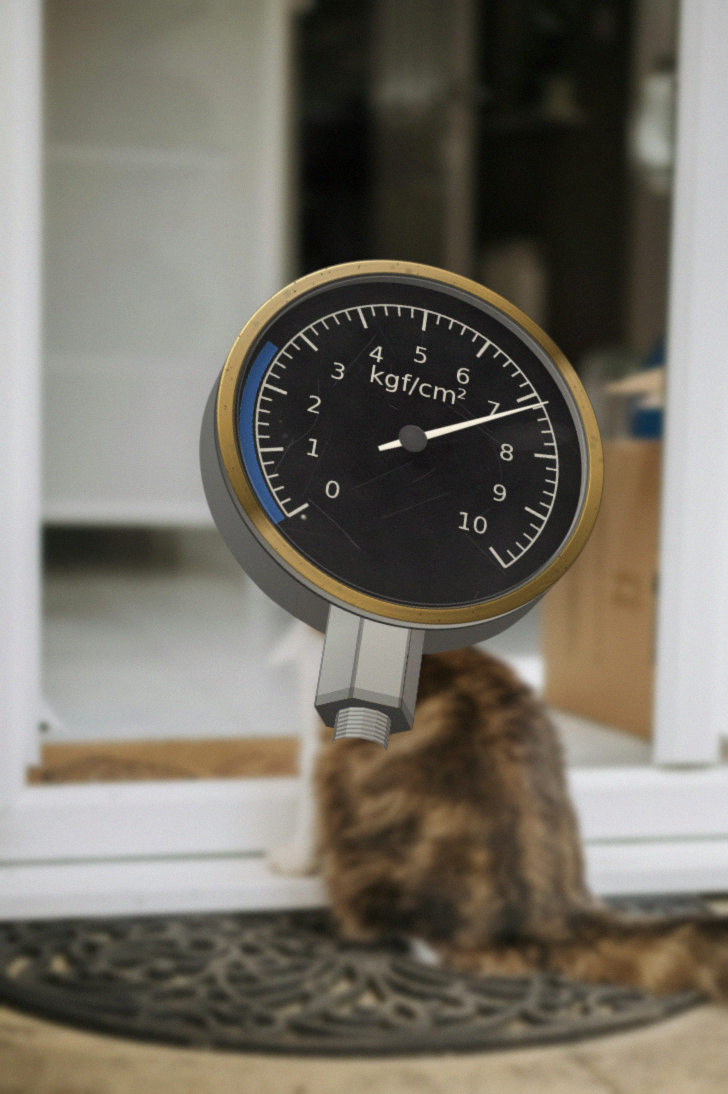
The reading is 7.2 kg/cm²
